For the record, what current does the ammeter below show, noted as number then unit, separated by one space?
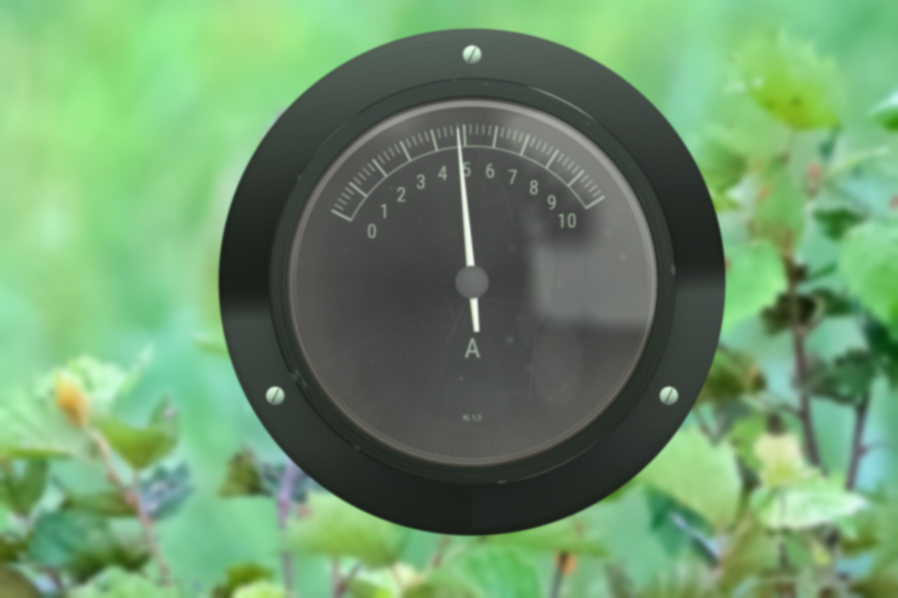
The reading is 4.8 A
